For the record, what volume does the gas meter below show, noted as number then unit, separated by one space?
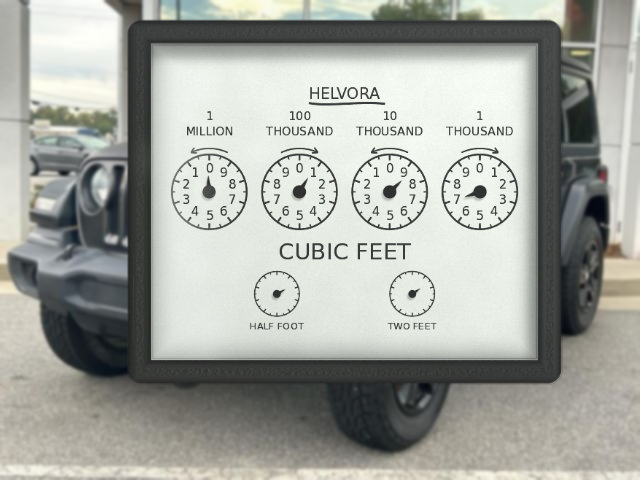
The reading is 8700 ft³
